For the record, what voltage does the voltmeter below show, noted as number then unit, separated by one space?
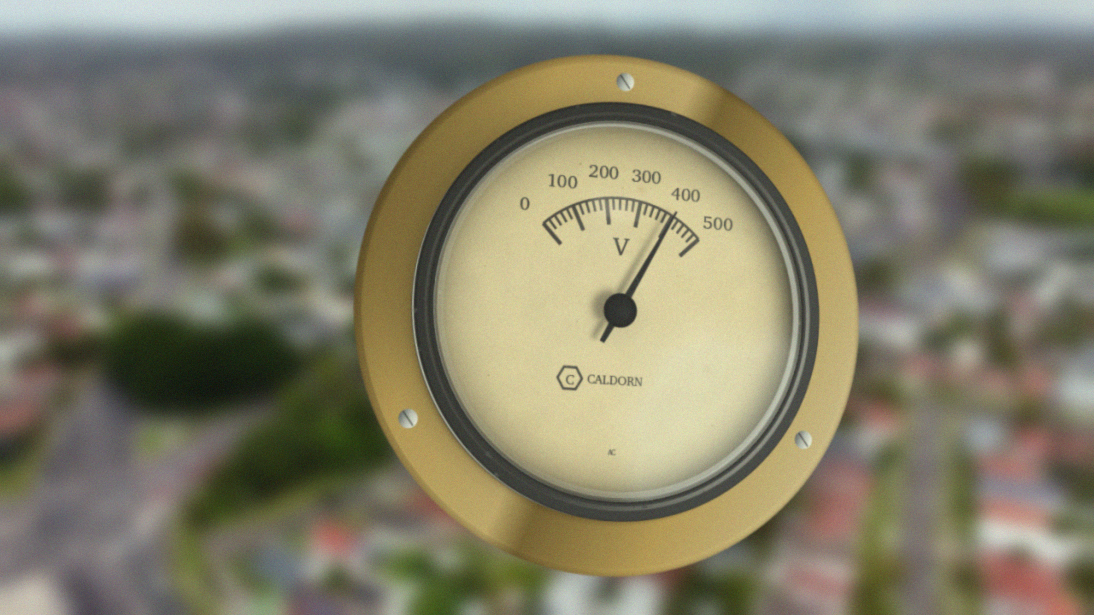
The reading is 400 V
